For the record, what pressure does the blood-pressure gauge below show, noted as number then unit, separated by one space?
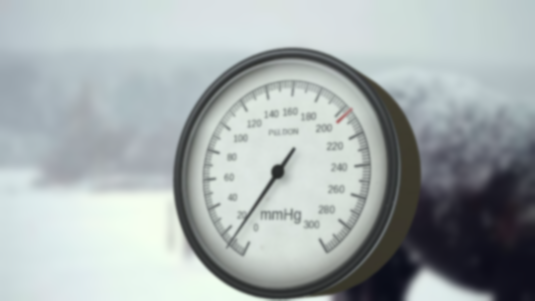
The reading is 10 mmHg
